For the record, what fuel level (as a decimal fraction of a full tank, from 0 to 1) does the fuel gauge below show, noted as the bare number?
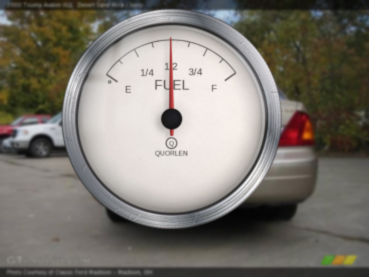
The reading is 0.5
